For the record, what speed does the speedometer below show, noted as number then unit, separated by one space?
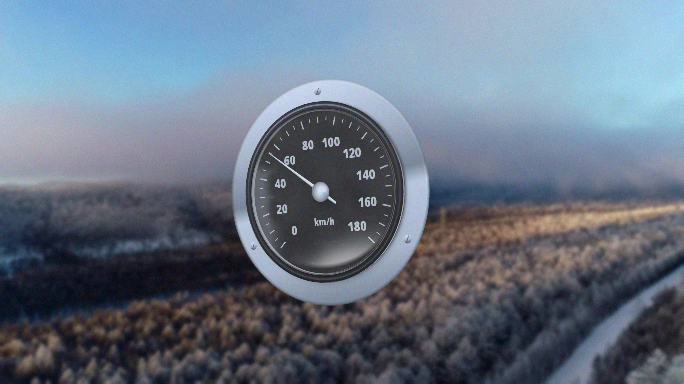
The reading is 55 km/h
